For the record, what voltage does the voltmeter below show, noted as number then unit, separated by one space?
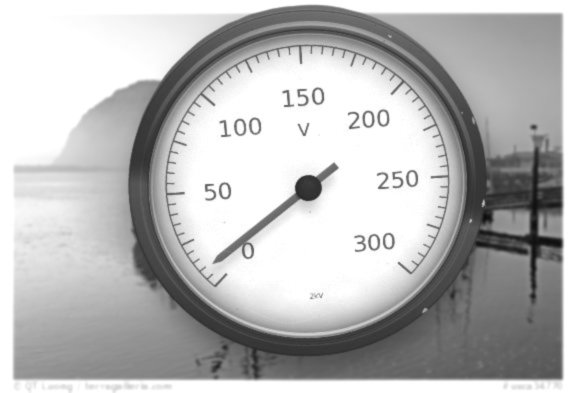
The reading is 10 V
